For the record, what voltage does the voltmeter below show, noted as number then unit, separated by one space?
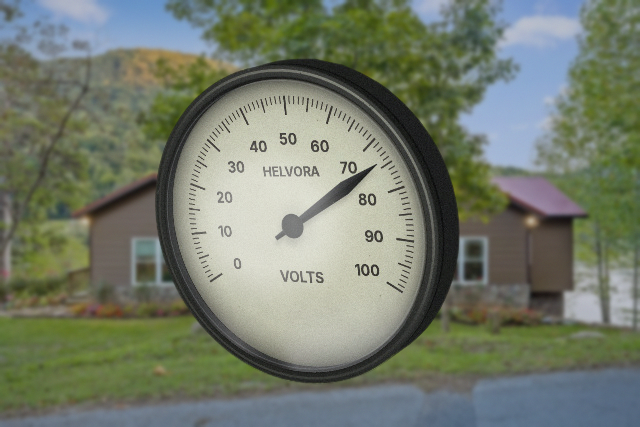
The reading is 74 V
